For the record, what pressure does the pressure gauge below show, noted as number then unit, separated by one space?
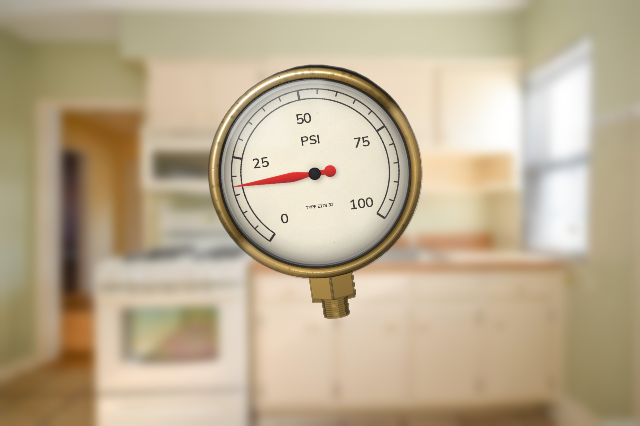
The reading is 17.5 psi
